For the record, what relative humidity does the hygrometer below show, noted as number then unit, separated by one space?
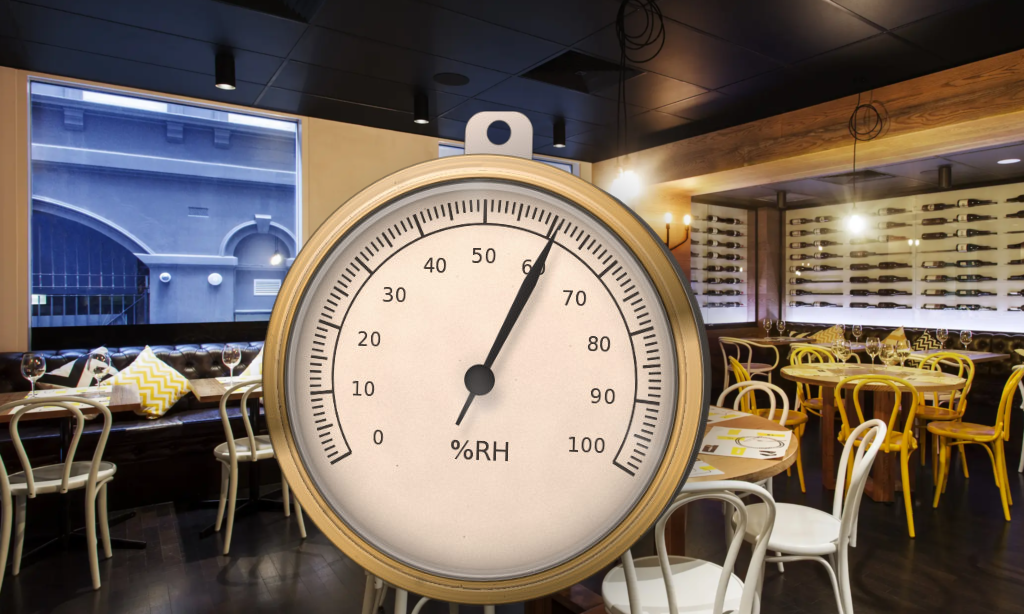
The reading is 61 %
